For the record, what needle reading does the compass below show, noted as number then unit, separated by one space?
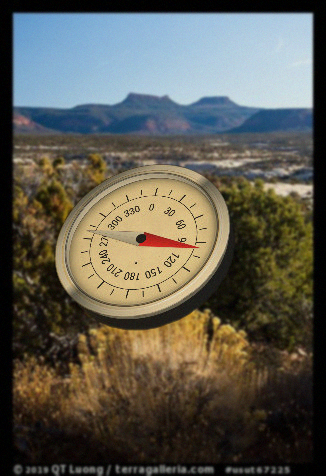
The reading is 97.5 °
